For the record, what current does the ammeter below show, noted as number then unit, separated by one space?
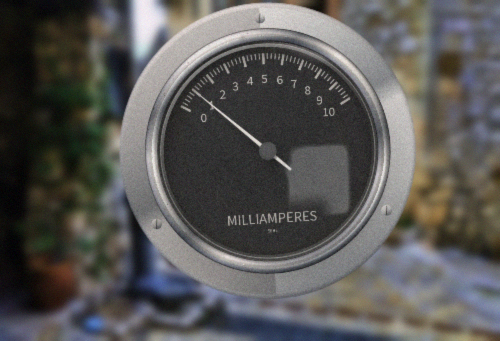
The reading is 1 mA
